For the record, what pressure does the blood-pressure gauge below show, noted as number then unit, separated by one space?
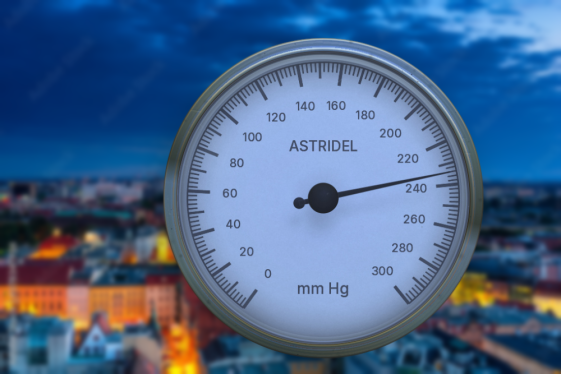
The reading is 234 mmHg
